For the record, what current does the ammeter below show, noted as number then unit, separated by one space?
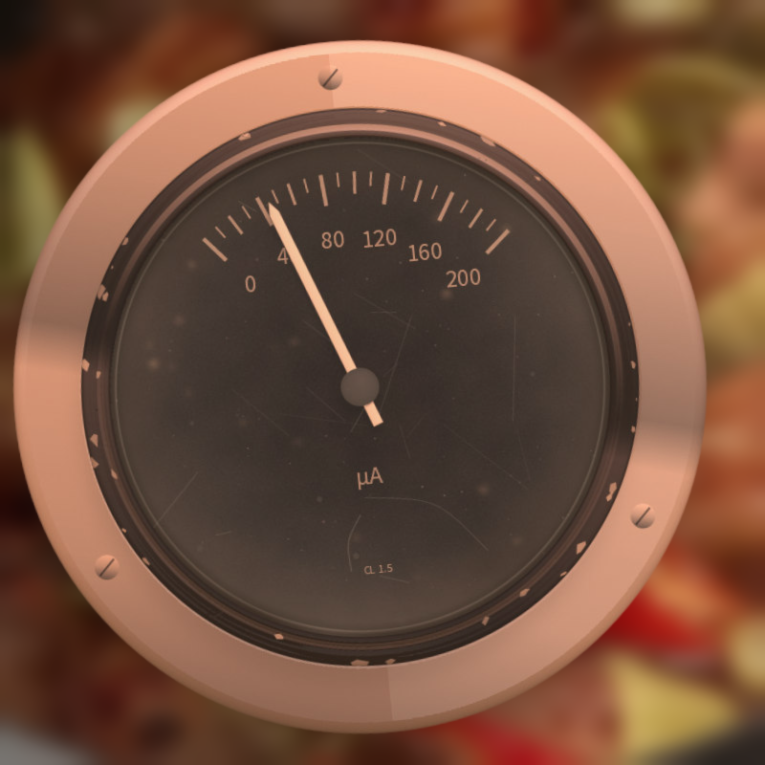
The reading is 45 µA
